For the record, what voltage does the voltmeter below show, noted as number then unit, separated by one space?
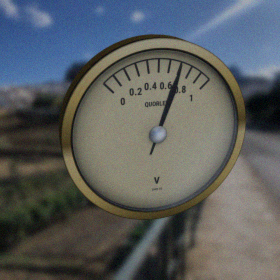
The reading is 0.7 V
